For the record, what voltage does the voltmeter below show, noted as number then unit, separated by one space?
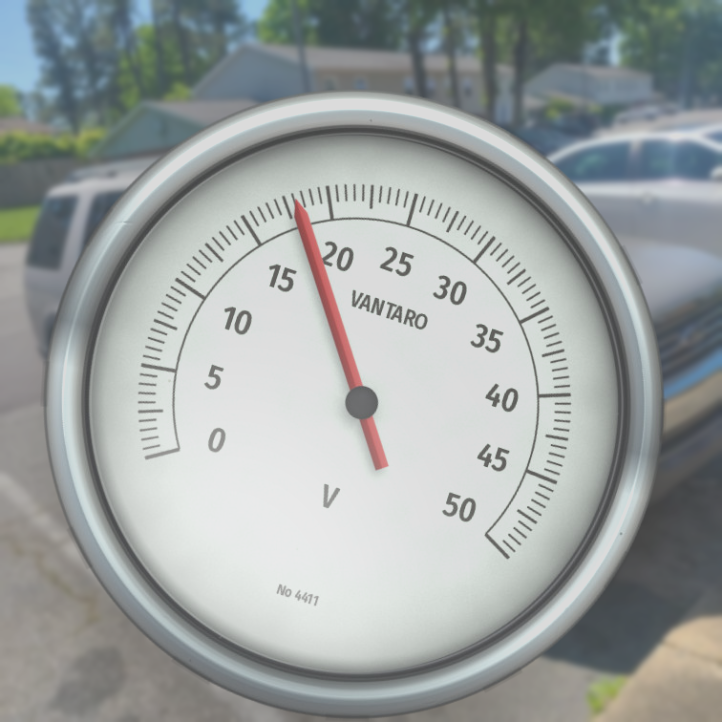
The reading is 18 V
